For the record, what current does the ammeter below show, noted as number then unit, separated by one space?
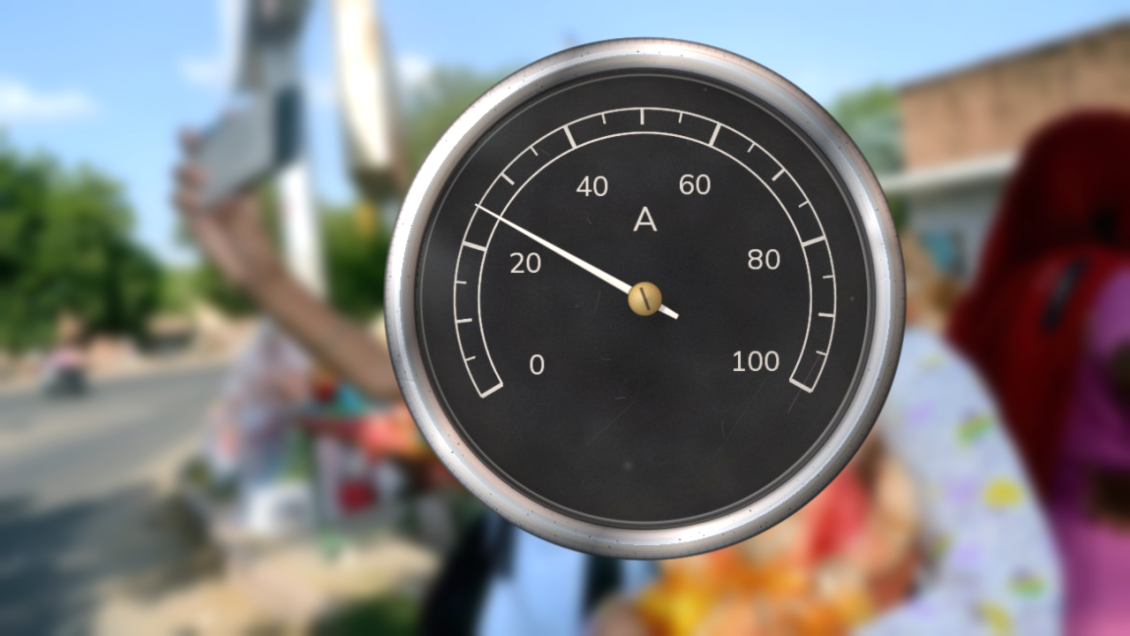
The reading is 25 A
